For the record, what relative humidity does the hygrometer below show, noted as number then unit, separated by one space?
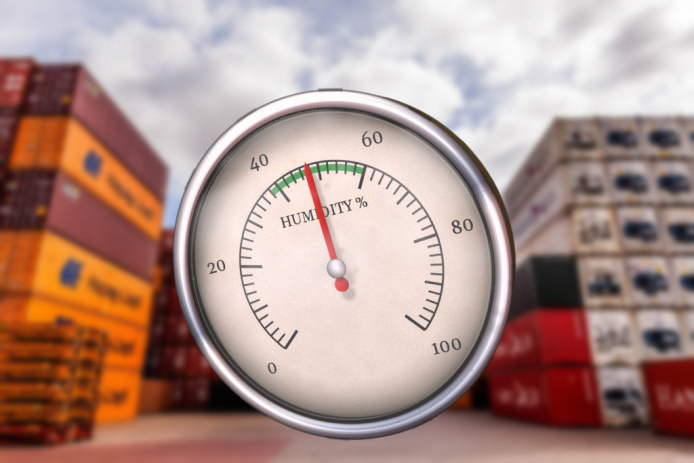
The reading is 48 %
